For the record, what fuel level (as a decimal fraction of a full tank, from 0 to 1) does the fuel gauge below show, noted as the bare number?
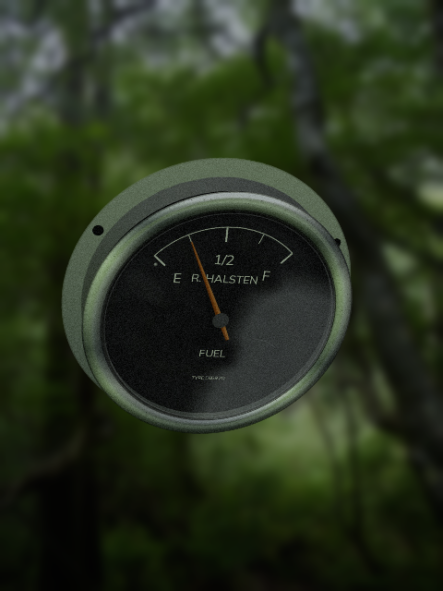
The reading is 0.25
